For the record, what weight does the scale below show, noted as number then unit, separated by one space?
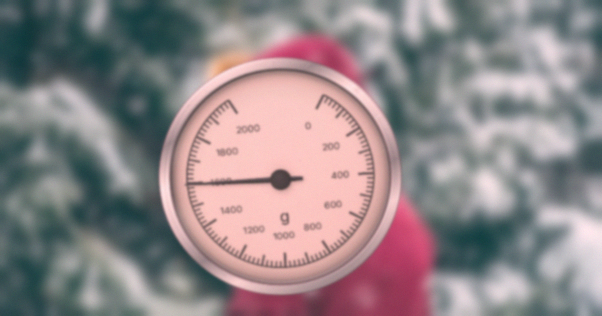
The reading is 1600 g
